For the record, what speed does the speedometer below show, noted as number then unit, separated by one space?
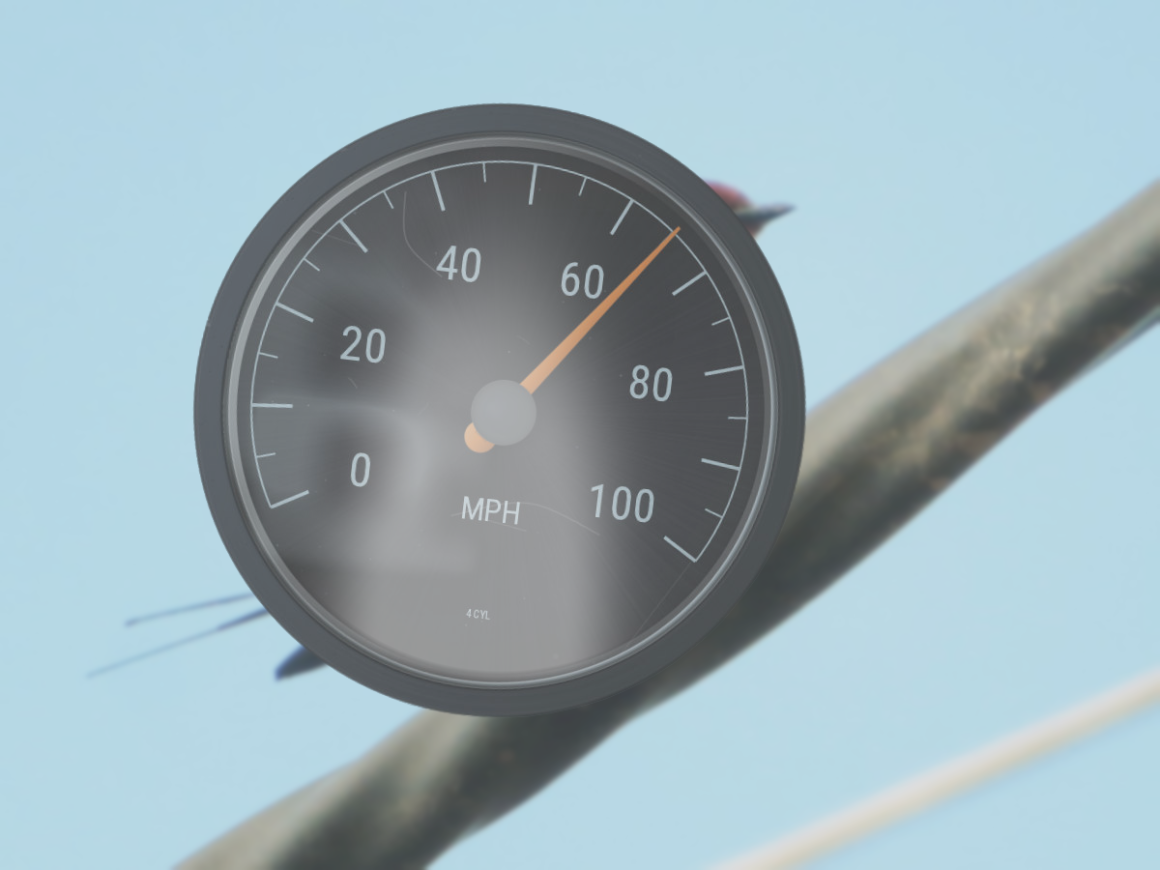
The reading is 65 mph
